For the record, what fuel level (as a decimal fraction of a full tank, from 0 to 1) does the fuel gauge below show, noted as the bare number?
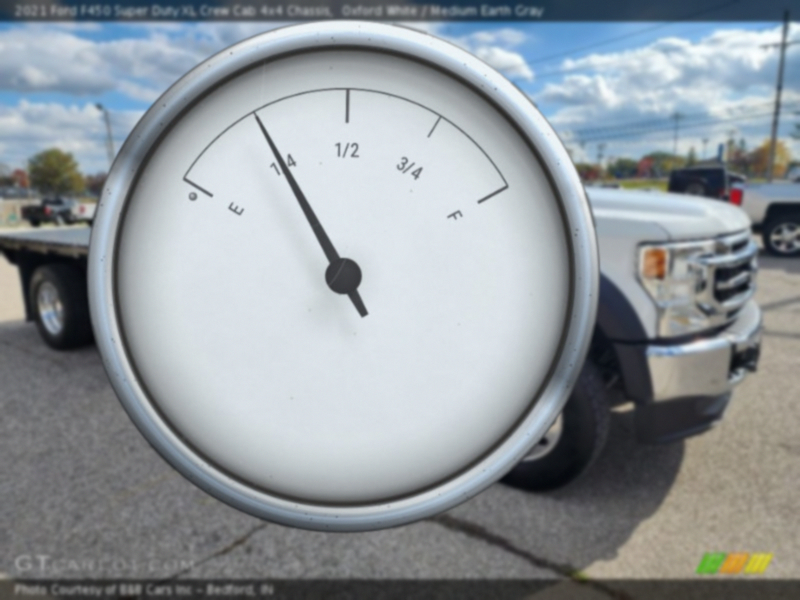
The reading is 0.25
